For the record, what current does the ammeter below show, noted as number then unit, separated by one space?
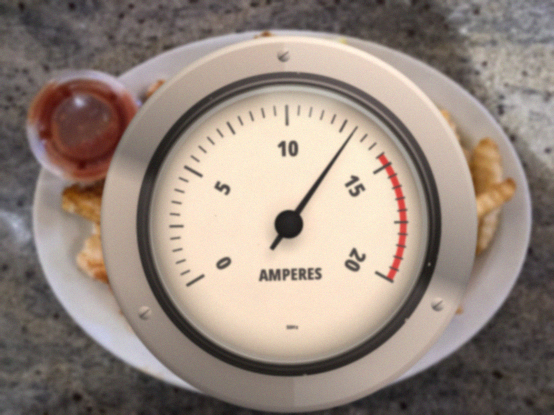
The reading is 13 A
